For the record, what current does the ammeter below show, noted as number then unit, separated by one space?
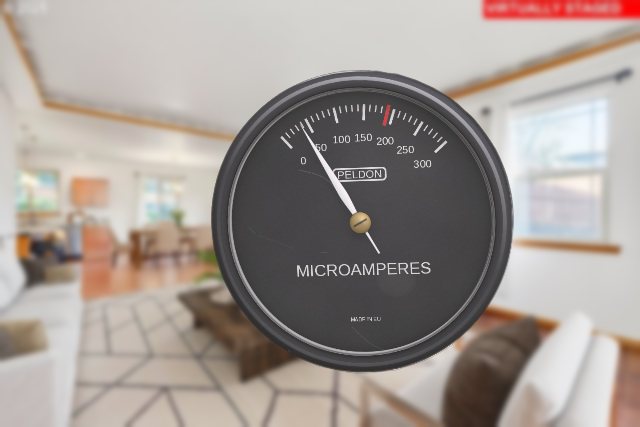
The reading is 40 µA
